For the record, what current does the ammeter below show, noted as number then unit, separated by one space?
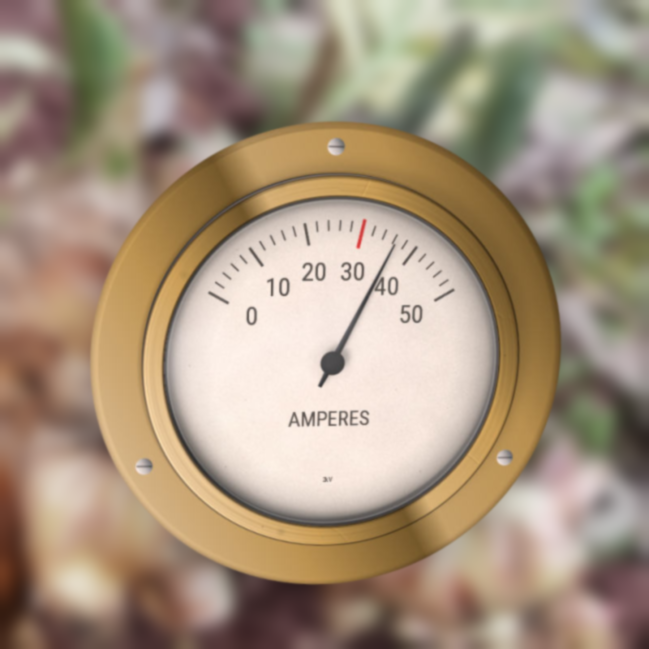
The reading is 36 A
